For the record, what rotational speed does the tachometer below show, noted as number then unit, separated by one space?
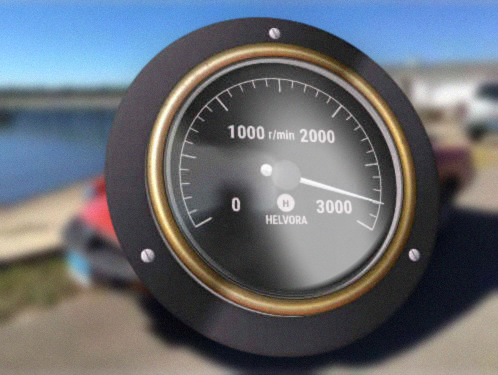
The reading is 2800 rpm
